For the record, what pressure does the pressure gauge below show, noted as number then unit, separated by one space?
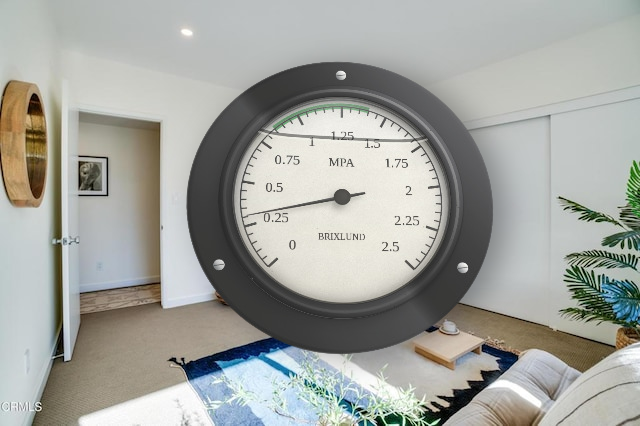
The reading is 0.3 MPa
